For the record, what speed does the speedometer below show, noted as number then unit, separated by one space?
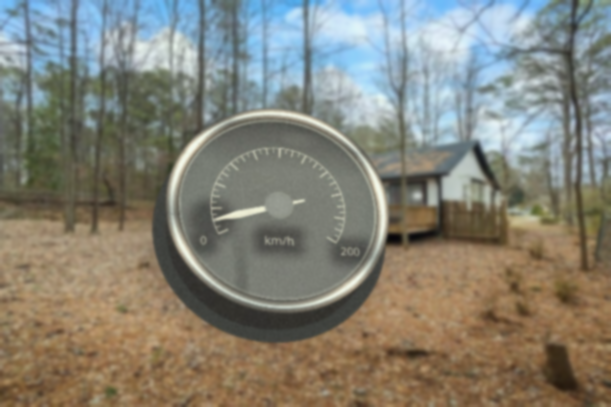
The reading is 10 km/h
